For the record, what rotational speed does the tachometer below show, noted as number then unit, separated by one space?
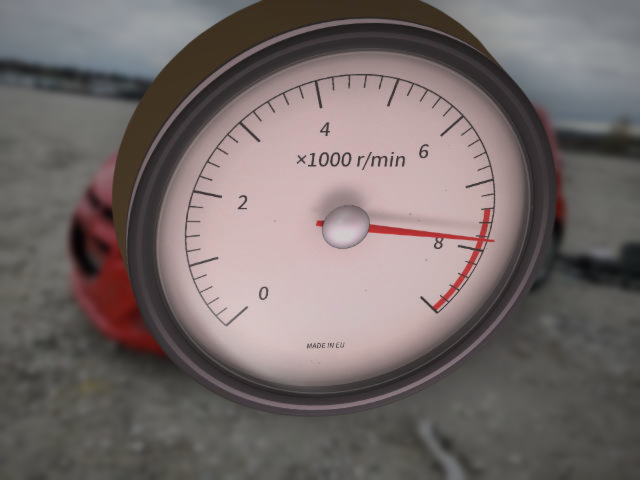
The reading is 7800 rpm
